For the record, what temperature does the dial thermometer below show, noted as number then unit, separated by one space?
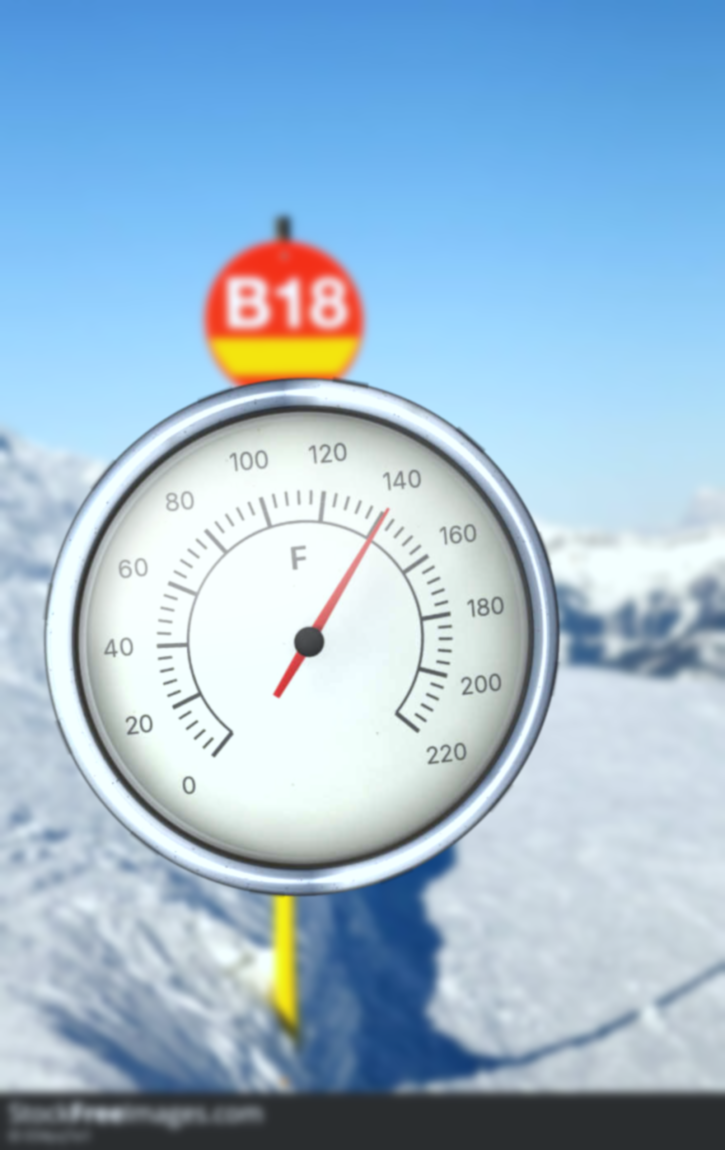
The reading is 140 °F
